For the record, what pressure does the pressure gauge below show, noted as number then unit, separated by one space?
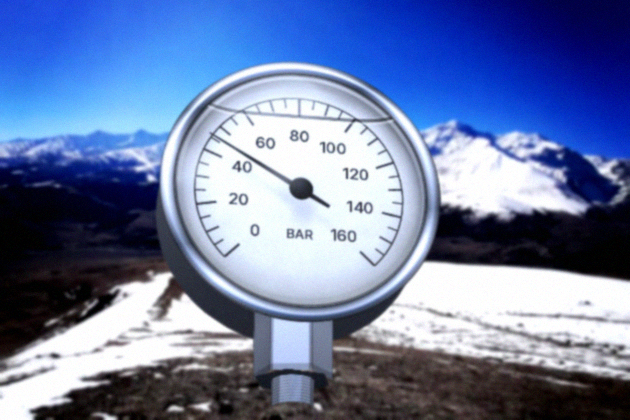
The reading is 45 bar
